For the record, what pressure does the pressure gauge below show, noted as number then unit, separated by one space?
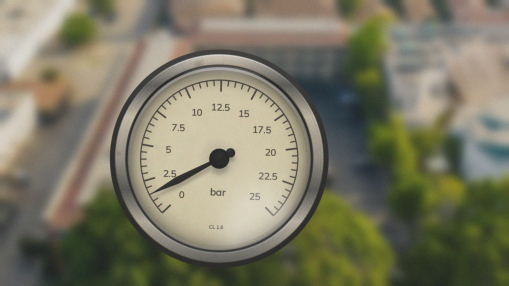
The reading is 1.5 bar
